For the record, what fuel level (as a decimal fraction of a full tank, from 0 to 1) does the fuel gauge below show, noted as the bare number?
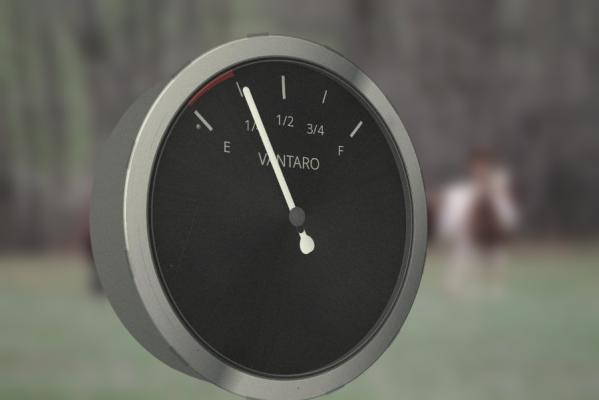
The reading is 0.25
